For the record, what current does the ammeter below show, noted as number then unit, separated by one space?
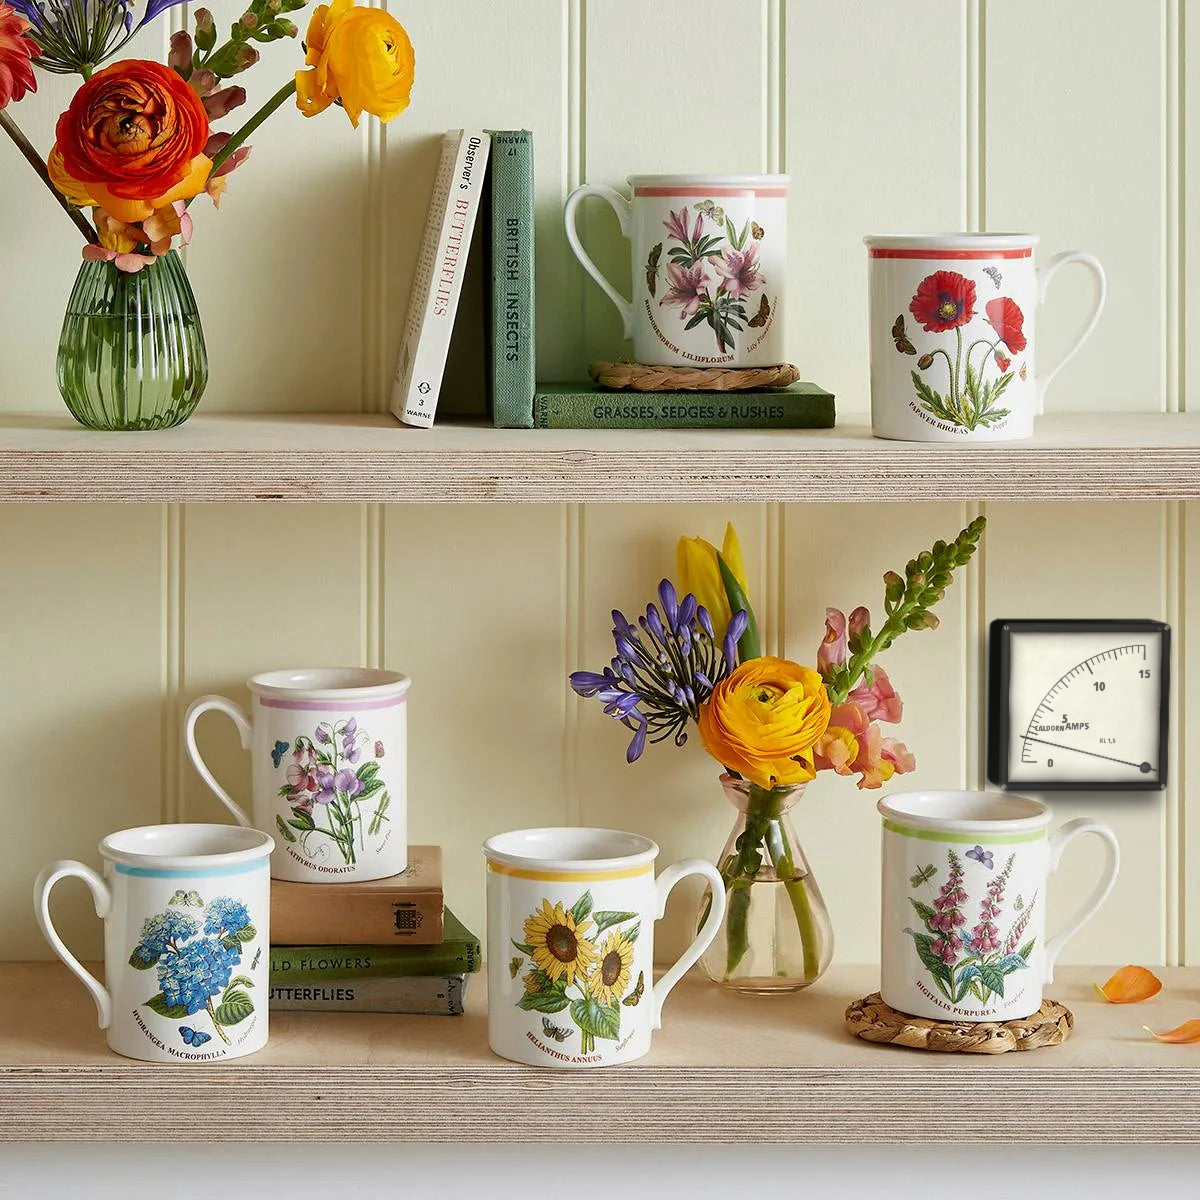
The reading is 2 A
